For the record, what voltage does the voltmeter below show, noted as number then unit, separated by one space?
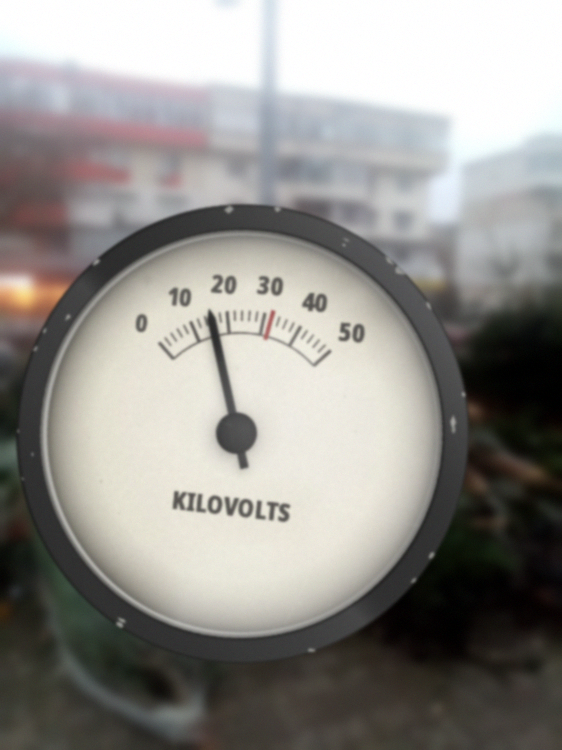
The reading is 16 kV
